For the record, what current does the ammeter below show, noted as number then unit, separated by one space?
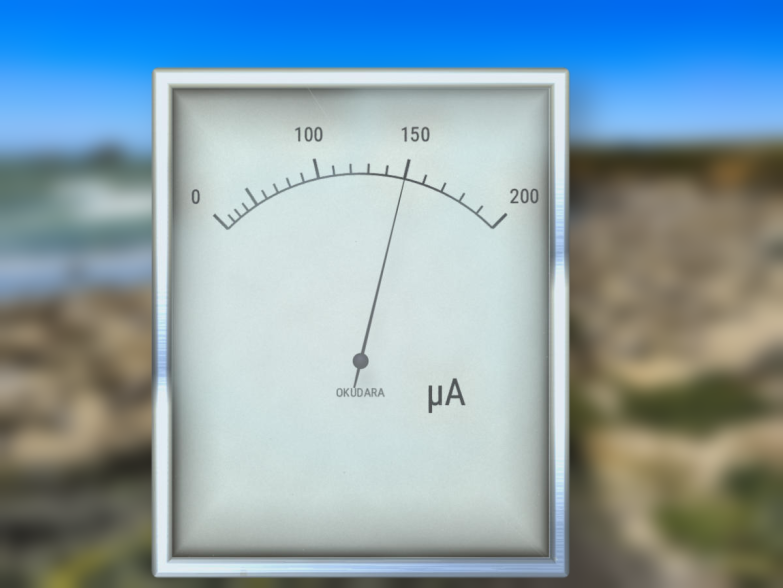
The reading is 150 µA
